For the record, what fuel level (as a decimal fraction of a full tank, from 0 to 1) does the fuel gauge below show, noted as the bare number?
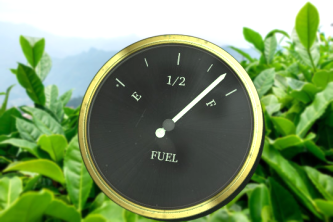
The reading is 0.875
